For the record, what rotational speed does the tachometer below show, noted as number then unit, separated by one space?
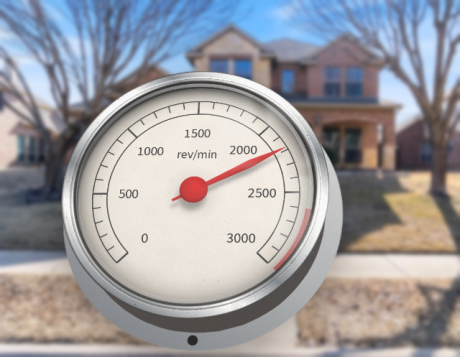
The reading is 2200 rpm
